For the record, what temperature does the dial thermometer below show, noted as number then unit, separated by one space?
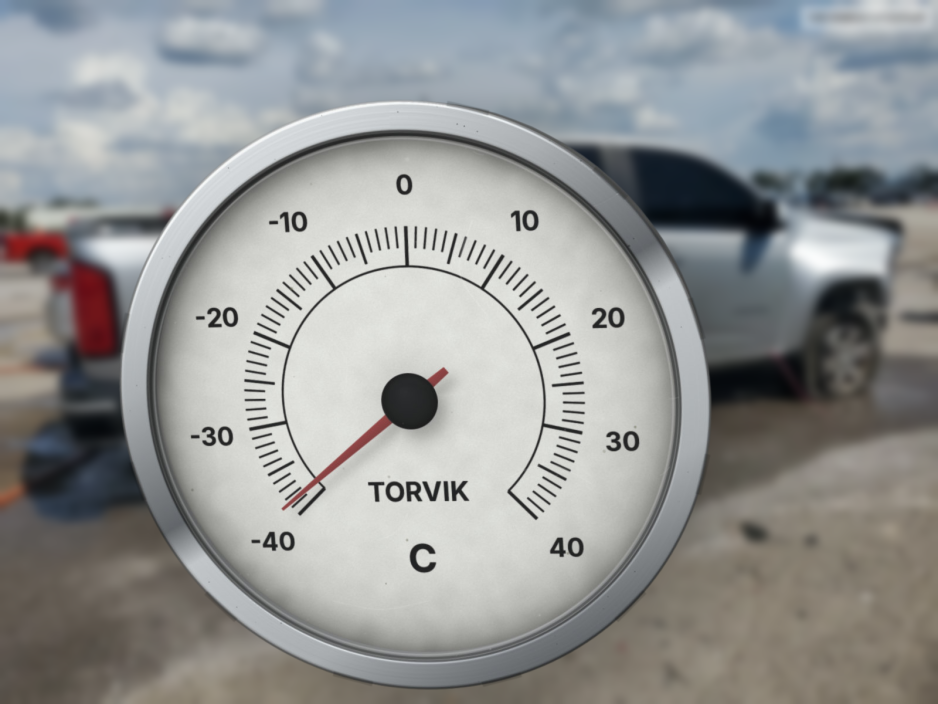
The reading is -38.5 °C
